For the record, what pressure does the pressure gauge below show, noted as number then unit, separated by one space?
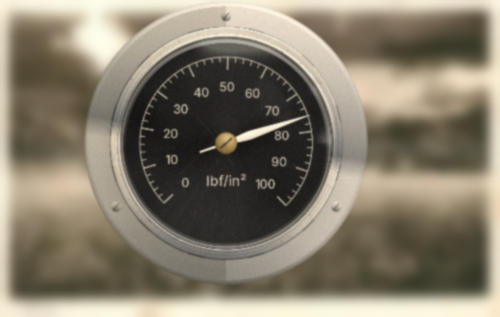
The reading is 76 psi
